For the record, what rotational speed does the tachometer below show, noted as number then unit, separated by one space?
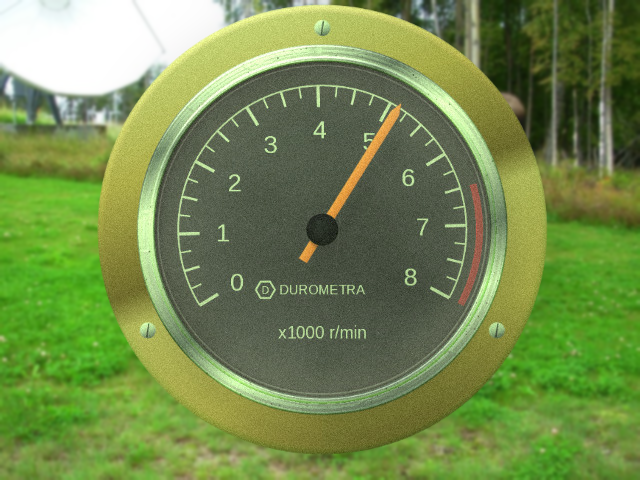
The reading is 5125 rpm
